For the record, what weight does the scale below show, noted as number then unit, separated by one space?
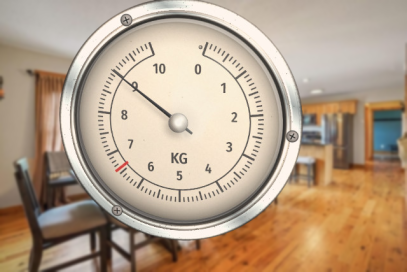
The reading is 9 kg
